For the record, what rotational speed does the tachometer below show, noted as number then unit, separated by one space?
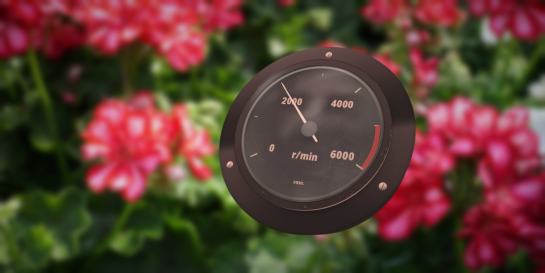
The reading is 2000 rpm
